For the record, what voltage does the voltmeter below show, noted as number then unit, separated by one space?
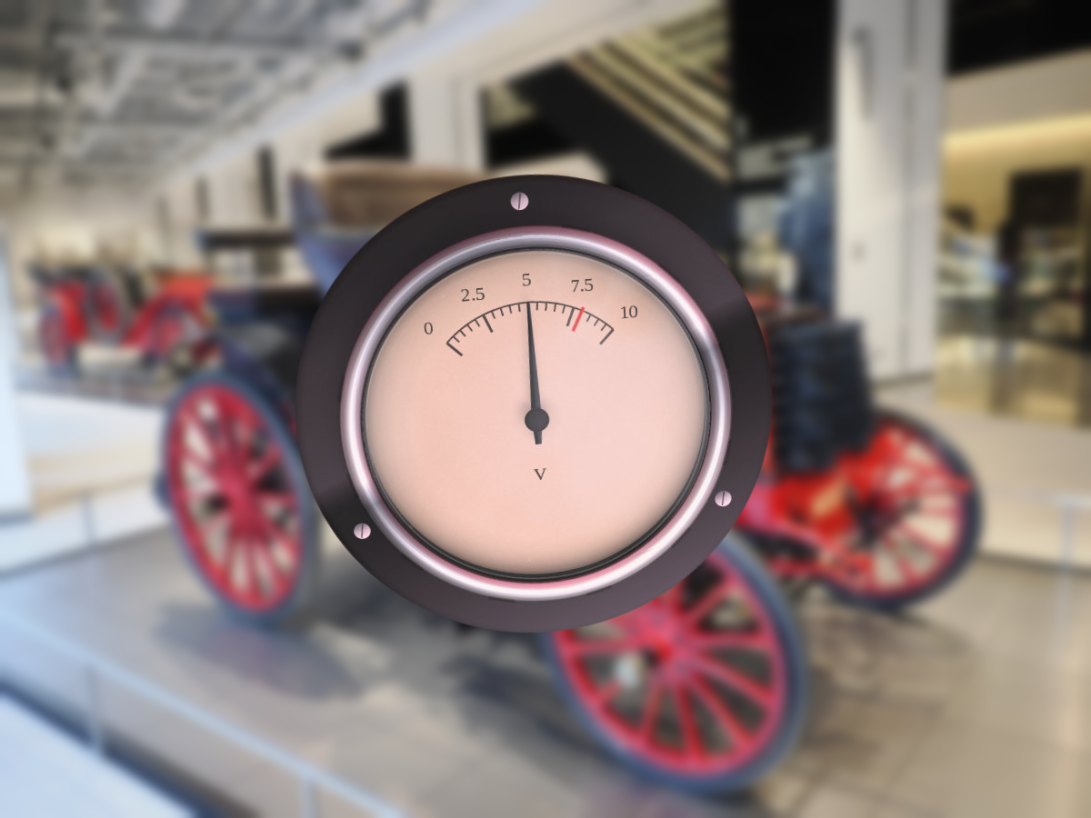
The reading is 5 V
